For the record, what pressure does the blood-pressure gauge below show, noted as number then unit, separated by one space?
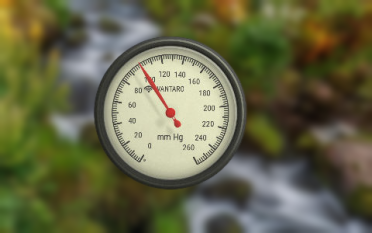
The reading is 100 mmHg
